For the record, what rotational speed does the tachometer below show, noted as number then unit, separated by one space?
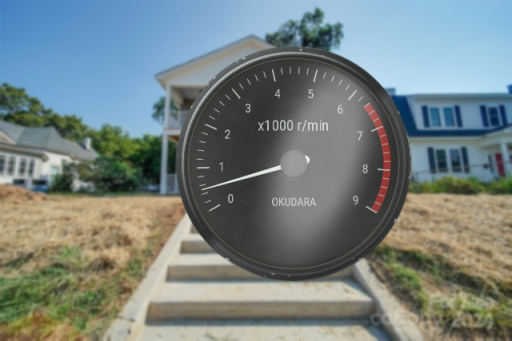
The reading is 500 rpm
